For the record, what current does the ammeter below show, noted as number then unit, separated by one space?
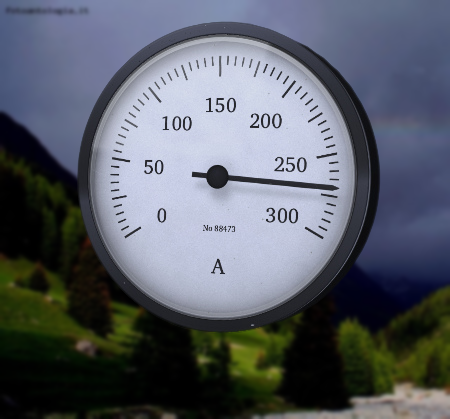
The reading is 270 A
